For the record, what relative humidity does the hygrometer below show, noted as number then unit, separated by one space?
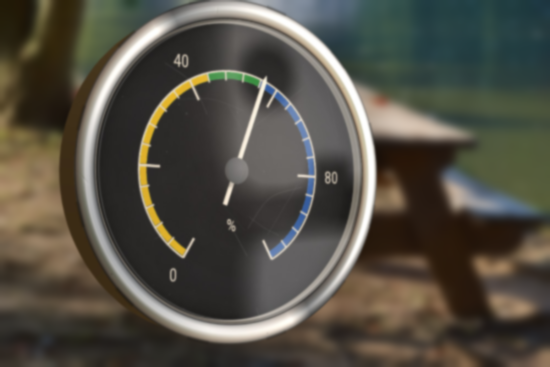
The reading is 56 %
